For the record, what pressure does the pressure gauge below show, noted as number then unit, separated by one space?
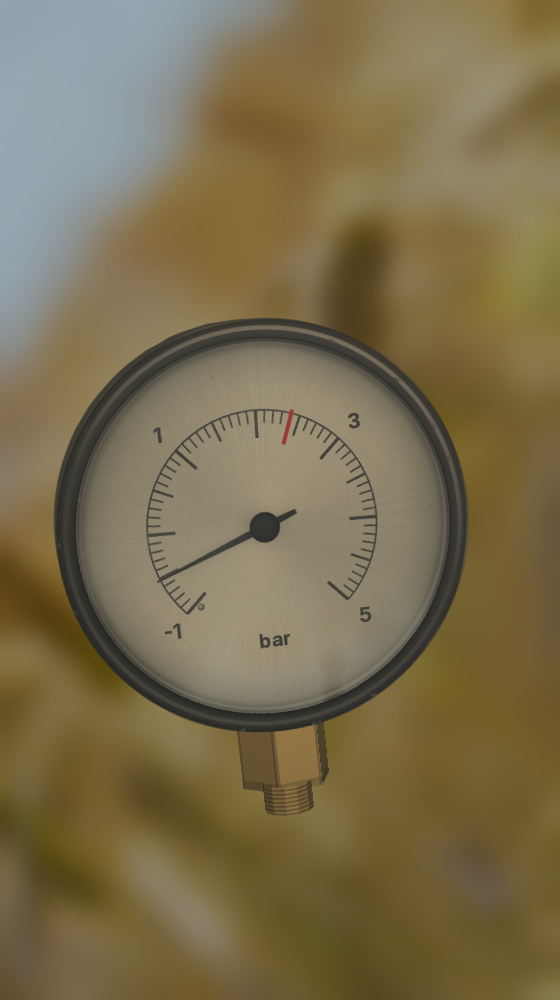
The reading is -0.5 bar
